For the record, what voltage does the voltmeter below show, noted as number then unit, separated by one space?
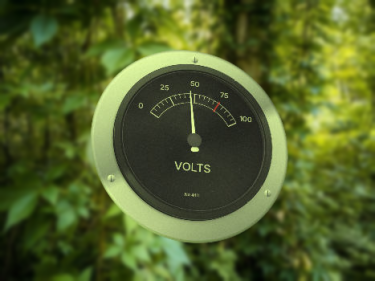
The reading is 45 V
